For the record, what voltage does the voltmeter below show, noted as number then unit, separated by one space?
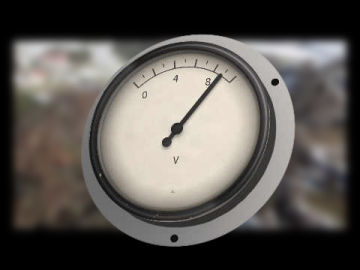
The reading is 9 V
